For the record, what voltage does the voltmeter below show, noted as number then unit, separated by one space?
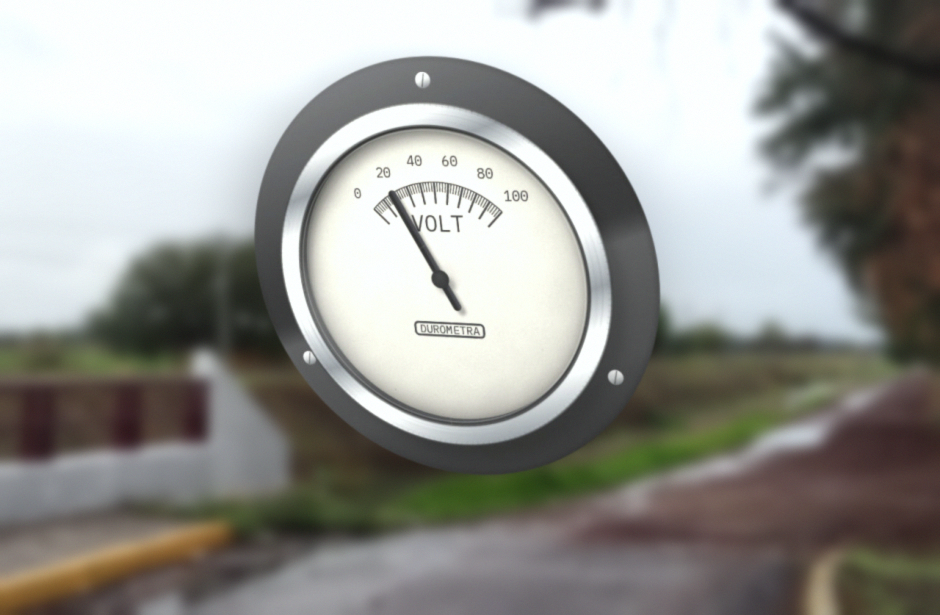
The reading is 20 V
